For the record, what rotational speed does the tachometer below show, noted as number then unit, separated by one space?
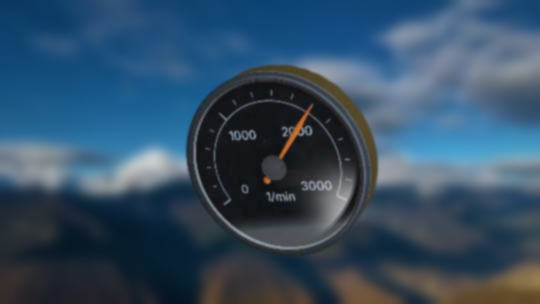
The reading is 2000 rpm
